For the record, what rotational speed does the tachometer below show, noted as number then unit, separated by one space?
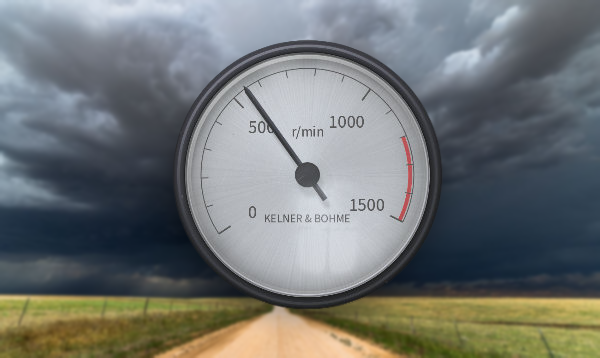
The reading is 550 rpm
